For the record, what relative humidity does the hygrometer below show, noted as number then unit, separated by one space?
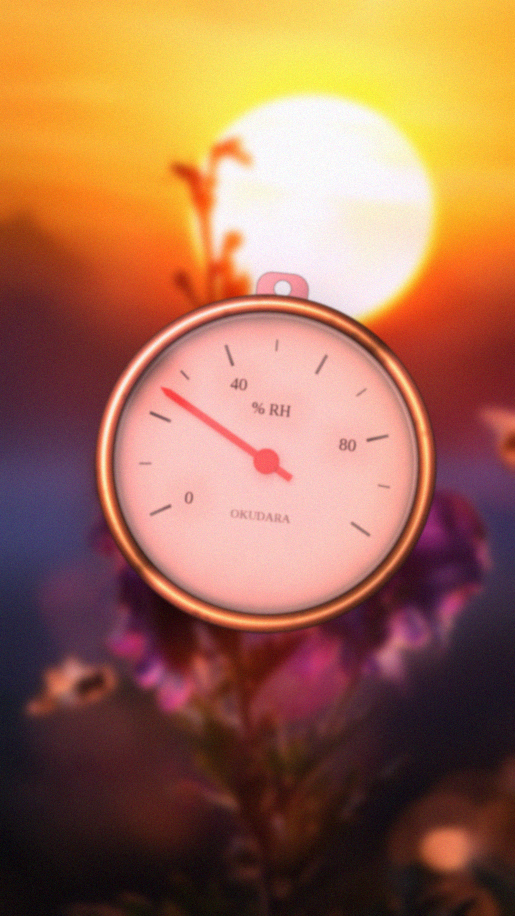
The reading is 25 %
